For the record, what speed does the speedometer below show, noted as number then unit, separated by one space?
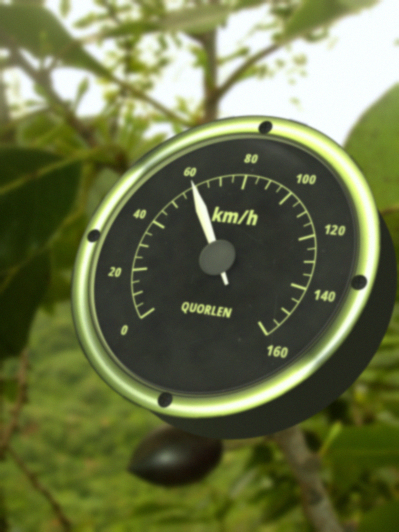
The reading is 60 km/h
